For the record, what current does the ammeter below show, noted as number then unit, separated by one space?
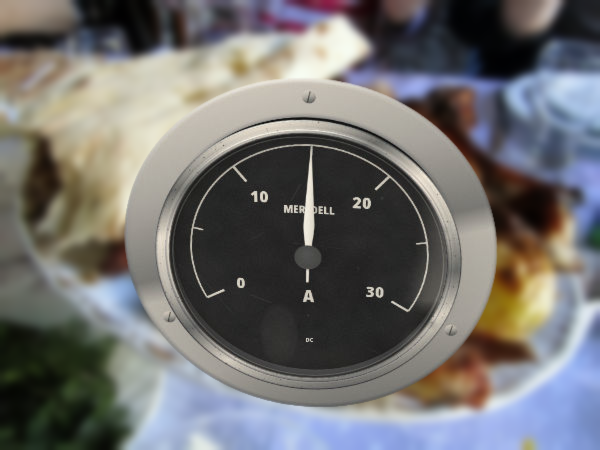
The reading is 15 A
